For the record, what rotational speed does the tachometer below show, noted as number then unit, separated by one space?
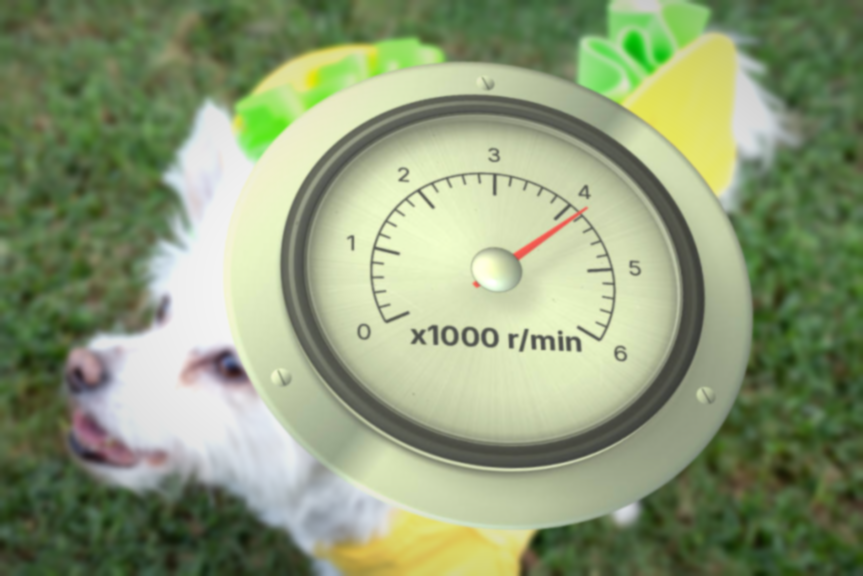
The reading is 4200 rpm
